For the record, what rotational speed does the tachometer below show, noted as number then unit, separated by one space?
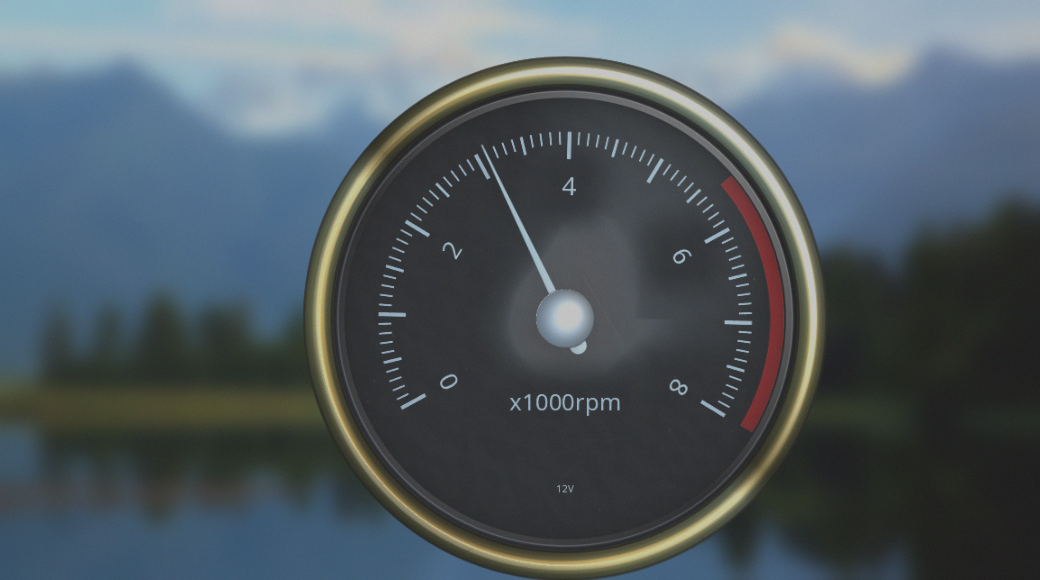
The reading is 3100 rpm
